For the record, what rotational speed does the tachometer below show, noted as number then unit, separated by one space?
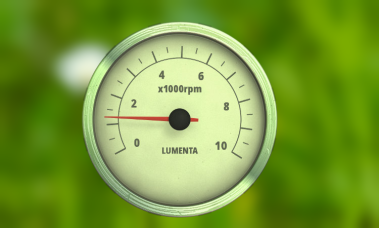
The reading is 1250 rpm
